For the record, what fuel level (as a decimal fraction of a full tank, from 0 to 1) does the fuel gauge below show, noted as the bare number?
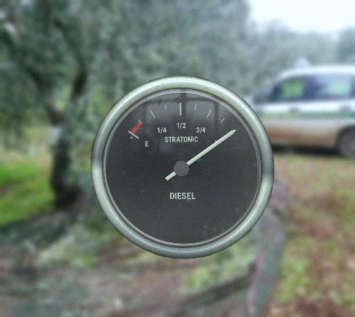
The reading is 1
